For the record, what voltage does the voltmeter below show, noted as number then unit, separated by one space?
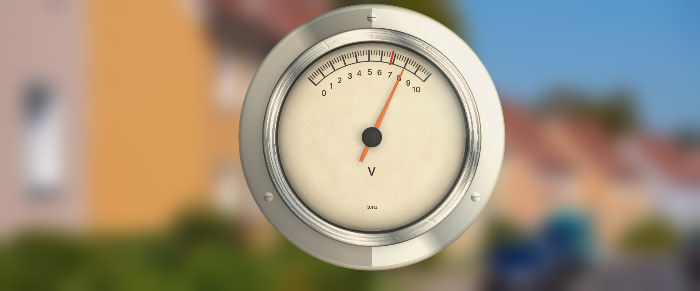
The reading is 8 V
